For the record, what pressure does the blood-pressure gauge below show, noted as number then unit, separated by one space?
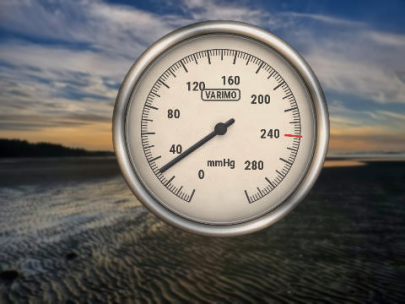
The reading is 30 mmHg
